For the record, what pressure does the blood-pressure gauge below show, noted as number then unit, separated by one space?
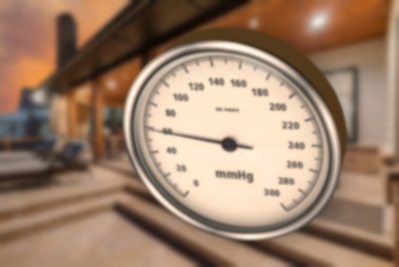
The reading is 60 mmHg
